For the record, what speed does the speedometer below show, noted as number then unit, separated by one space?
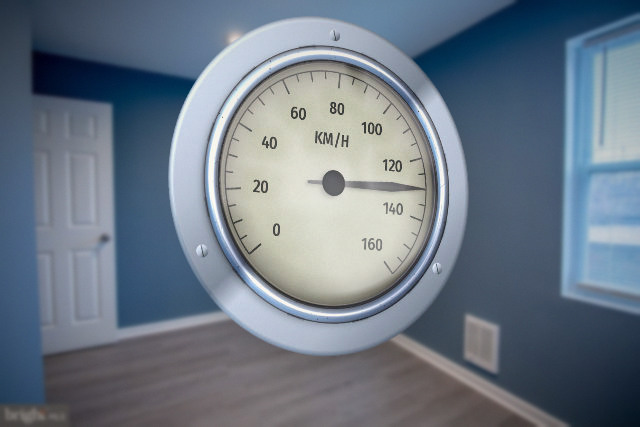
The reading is 130 km/h
